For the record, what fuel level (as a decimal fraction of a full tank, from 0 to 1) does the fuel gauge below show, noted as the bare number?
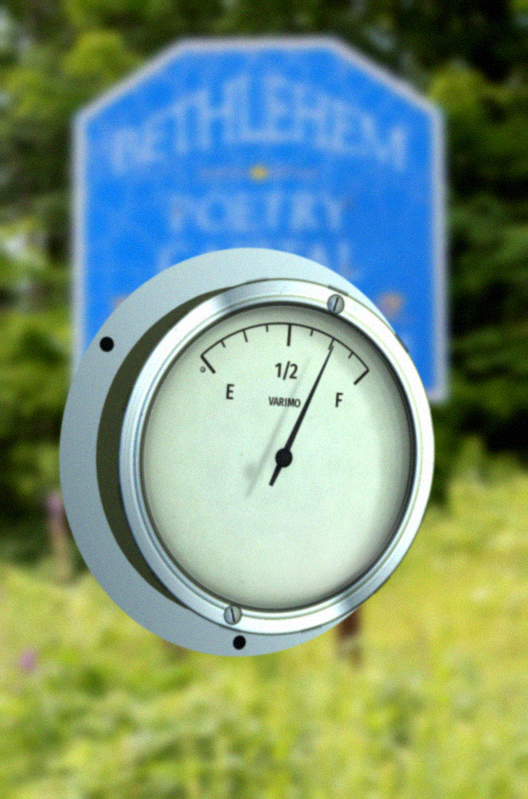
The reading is 0.75
